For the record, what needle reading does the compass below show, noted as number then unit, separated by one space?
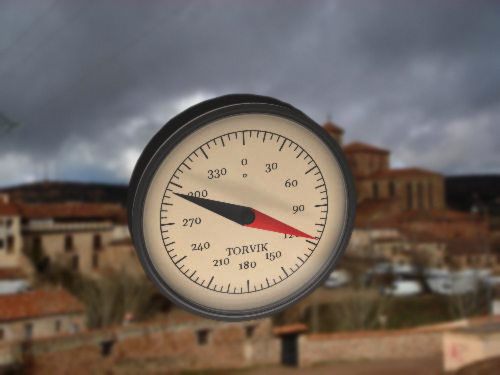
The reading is 115 °
